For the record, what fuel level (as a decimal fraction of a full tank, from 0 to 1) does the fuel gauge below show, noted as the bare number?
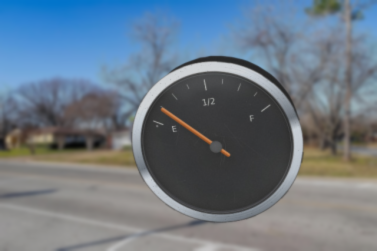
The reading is 0.125
